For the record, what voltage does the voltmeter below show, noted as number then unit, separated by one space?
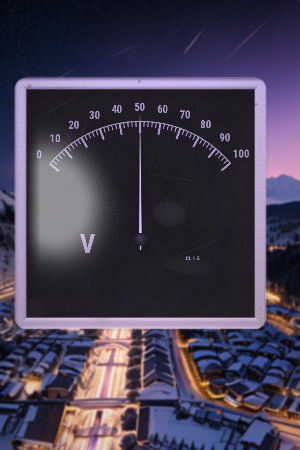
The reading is 50 V
